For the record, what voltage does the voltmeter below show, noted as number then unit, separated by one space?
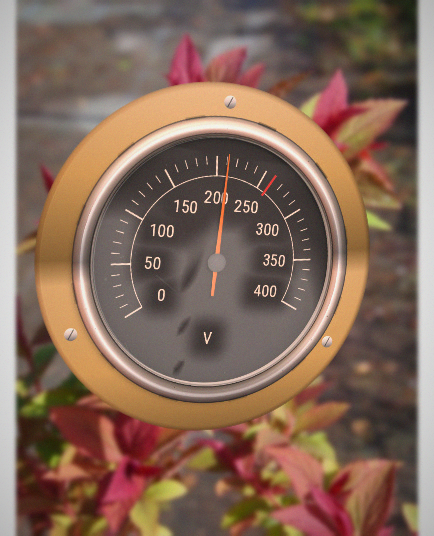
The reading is 210 V
